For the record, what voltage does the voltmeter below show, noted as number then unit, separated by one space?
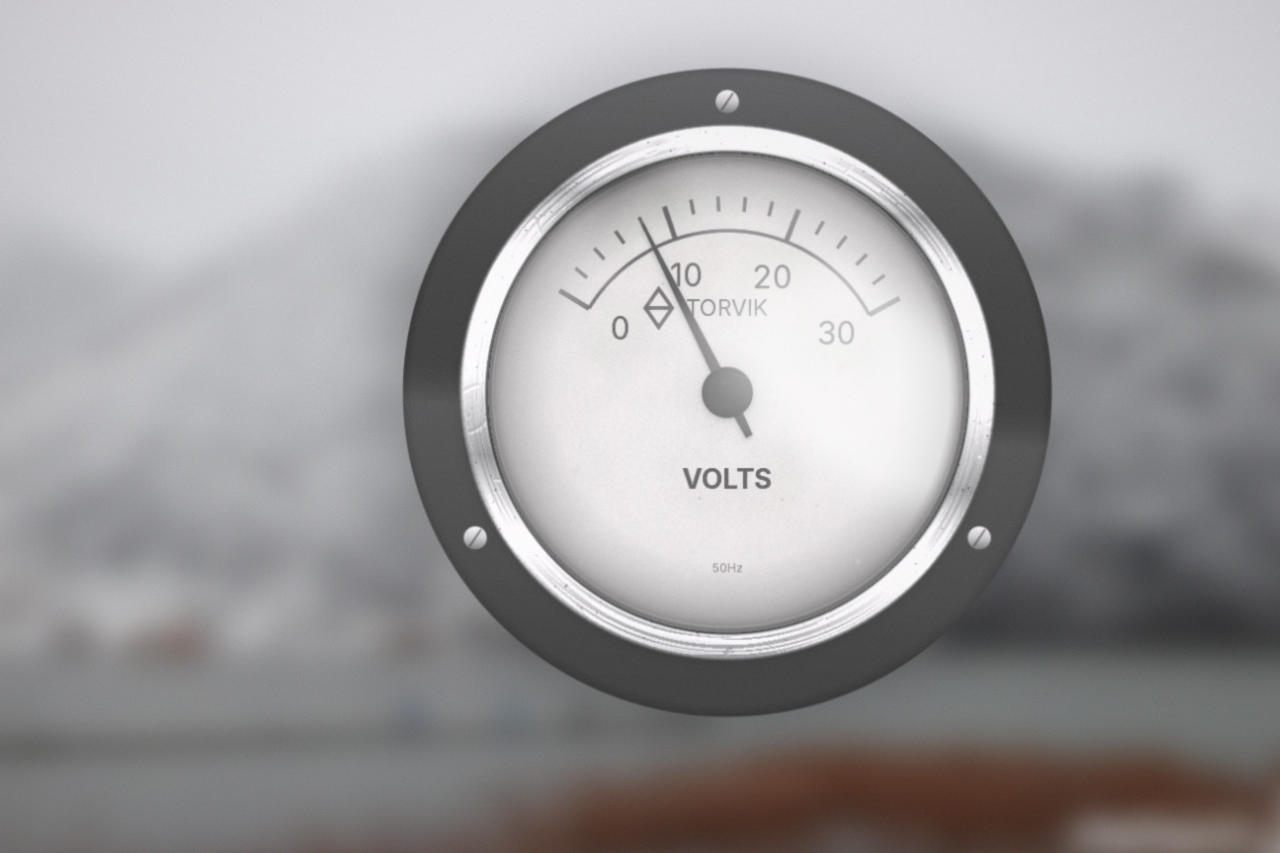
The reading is 8 V
